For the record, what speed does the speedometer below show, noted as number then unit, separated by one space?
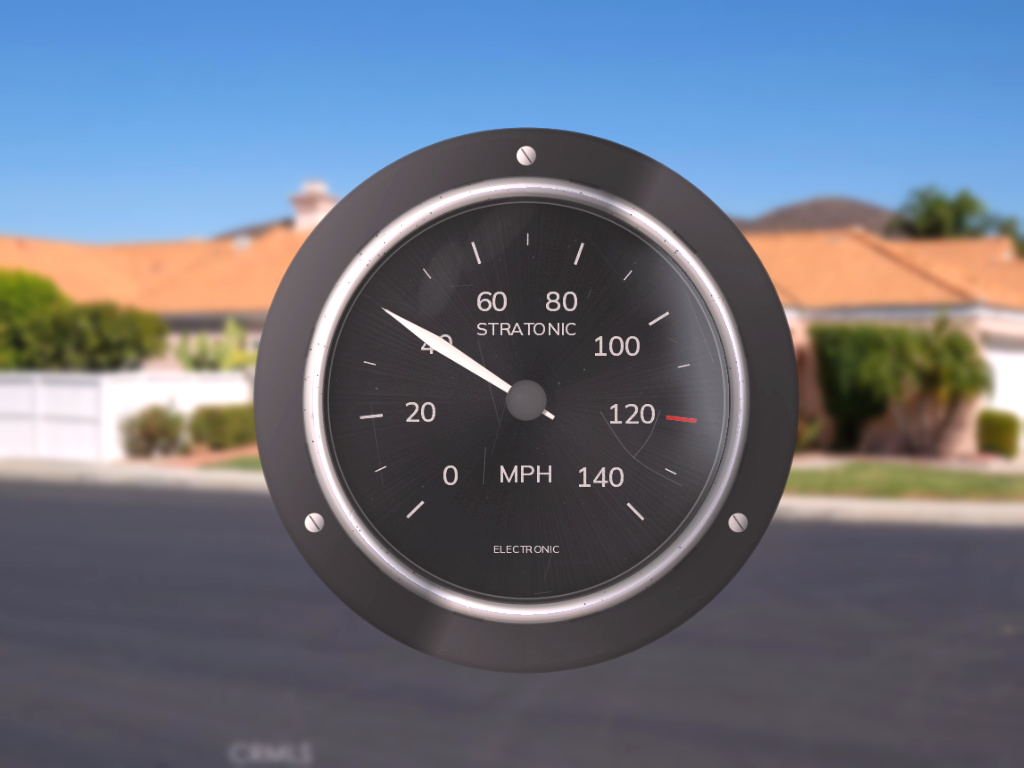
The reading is 40 mph
